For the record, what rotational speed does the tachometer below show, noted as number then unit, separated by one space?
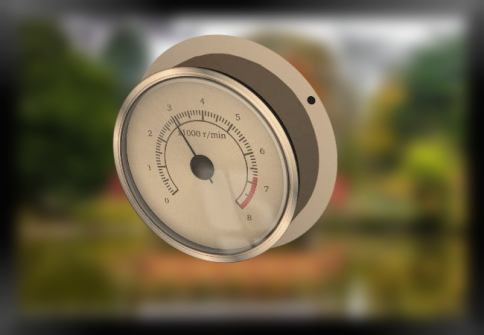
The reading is 3000 rpm
